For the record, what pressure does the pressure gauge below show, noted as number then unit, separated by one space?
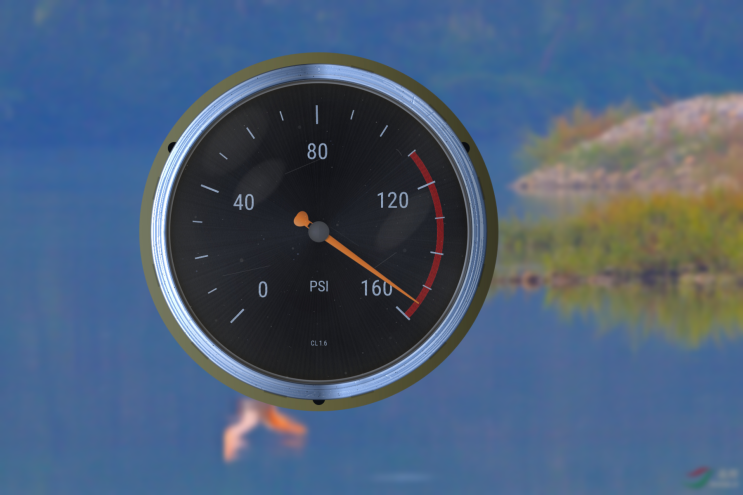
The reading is 155 psi
